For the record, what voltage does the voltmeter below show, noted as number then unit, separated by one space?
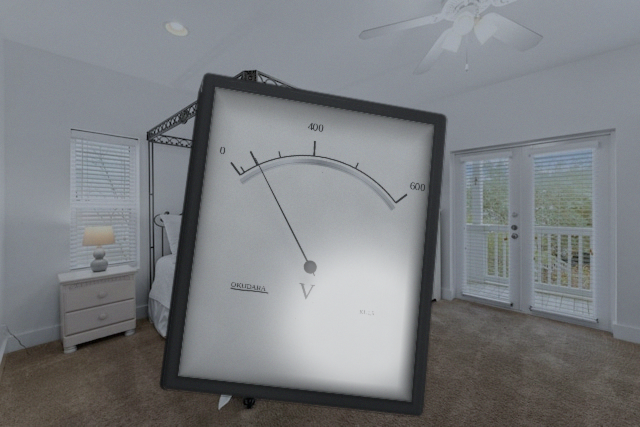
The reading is 200 V
